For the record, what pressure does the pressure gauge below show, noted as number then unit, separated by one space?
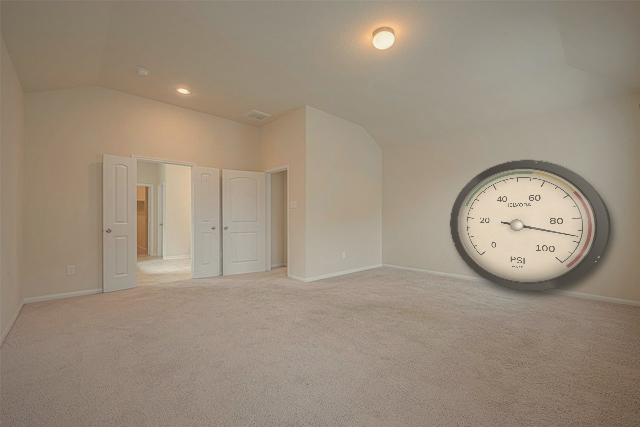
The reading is 87.5 psi
